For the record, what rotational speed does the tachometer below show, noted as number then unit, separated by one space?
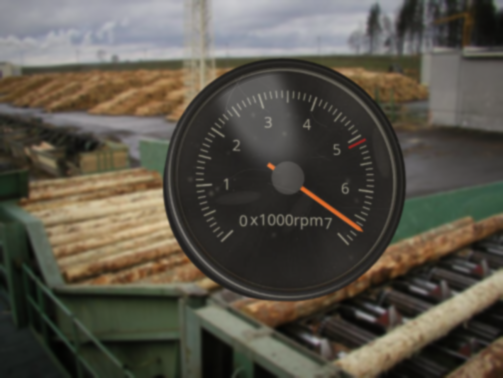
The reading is 6700 rpm
